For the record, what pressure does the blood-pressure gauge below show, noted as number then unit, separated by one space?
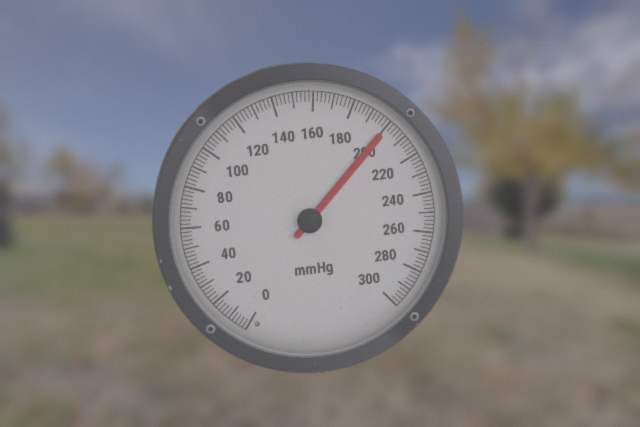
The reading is 200 mmHg
